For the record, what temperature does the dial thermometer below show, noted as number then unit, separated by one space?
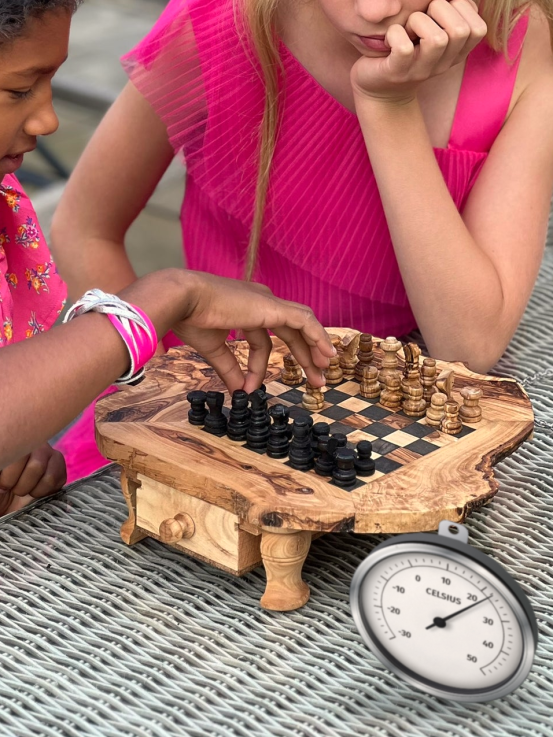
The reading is 22 °C
